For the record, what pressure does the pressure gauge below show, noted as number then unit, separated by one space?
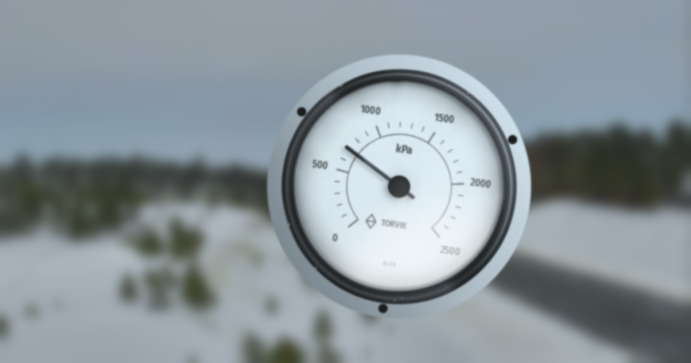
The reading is 700 kPa
